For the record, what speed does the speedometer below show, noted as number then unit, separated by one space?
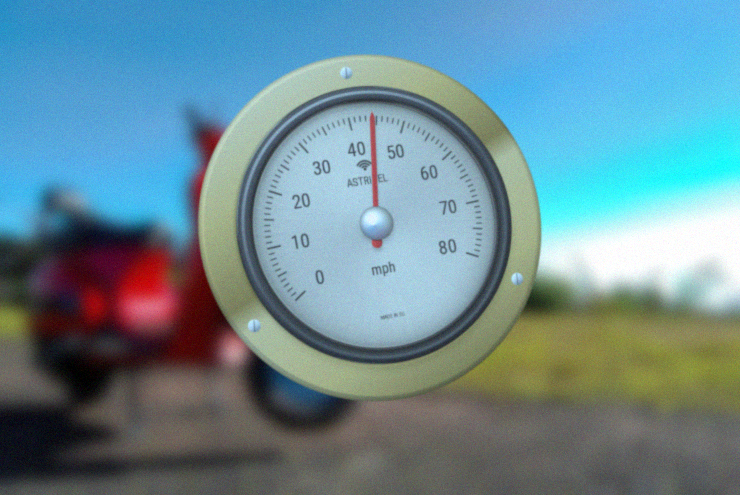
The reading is 44 mph
